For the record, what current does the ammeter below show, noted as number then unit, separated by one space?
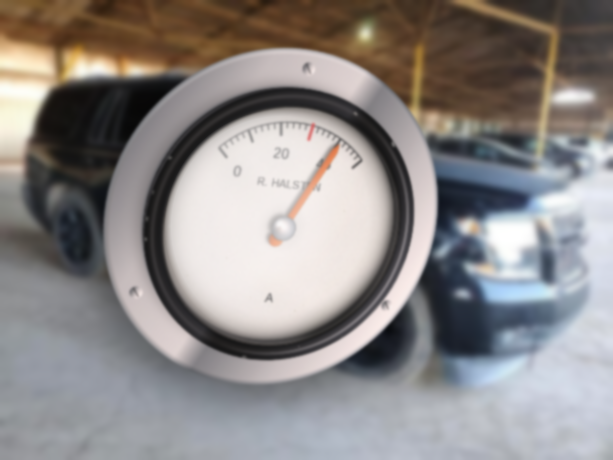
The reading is 40 A
